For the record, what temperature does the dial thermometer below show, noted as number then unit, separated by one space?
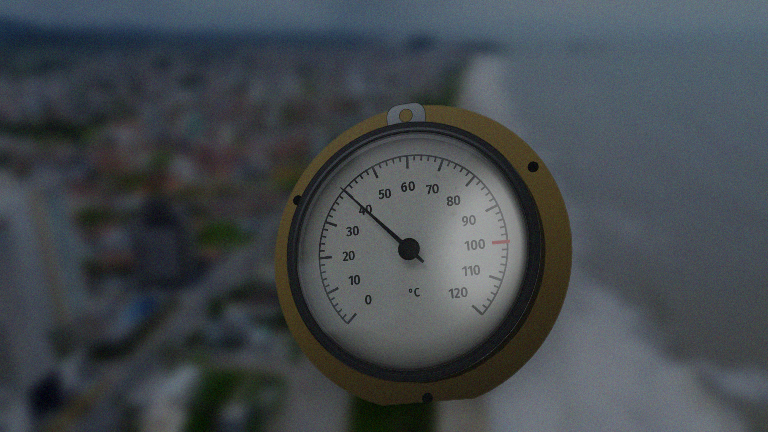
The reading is 40 °C
